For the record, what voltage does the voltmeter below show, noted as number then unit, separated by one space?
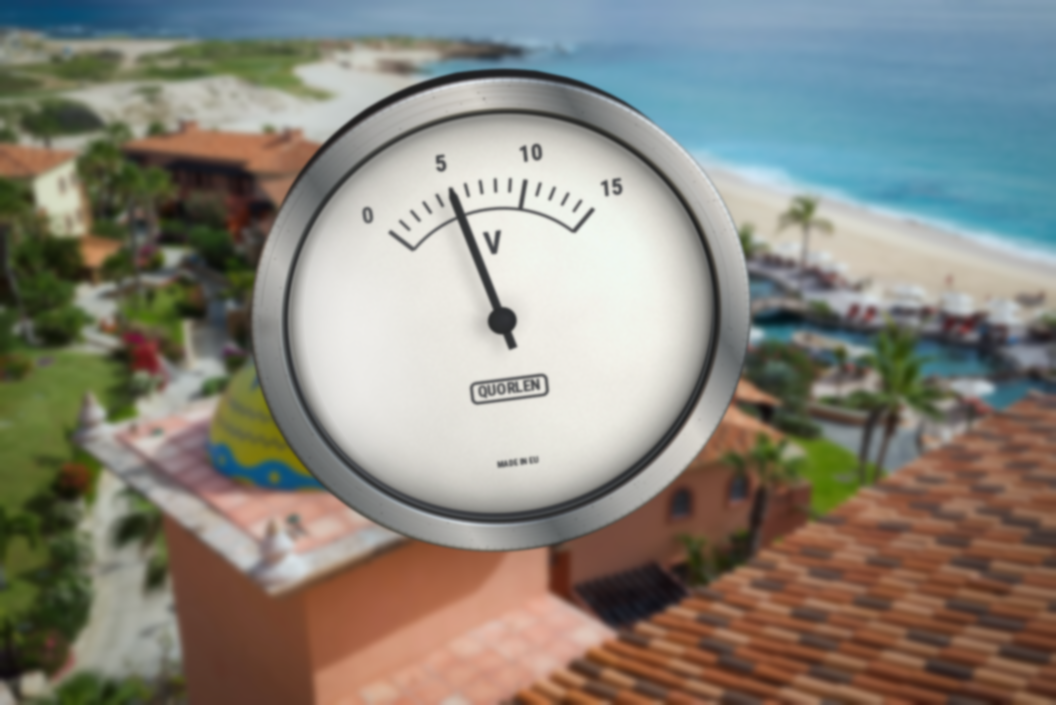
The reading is 5 V
